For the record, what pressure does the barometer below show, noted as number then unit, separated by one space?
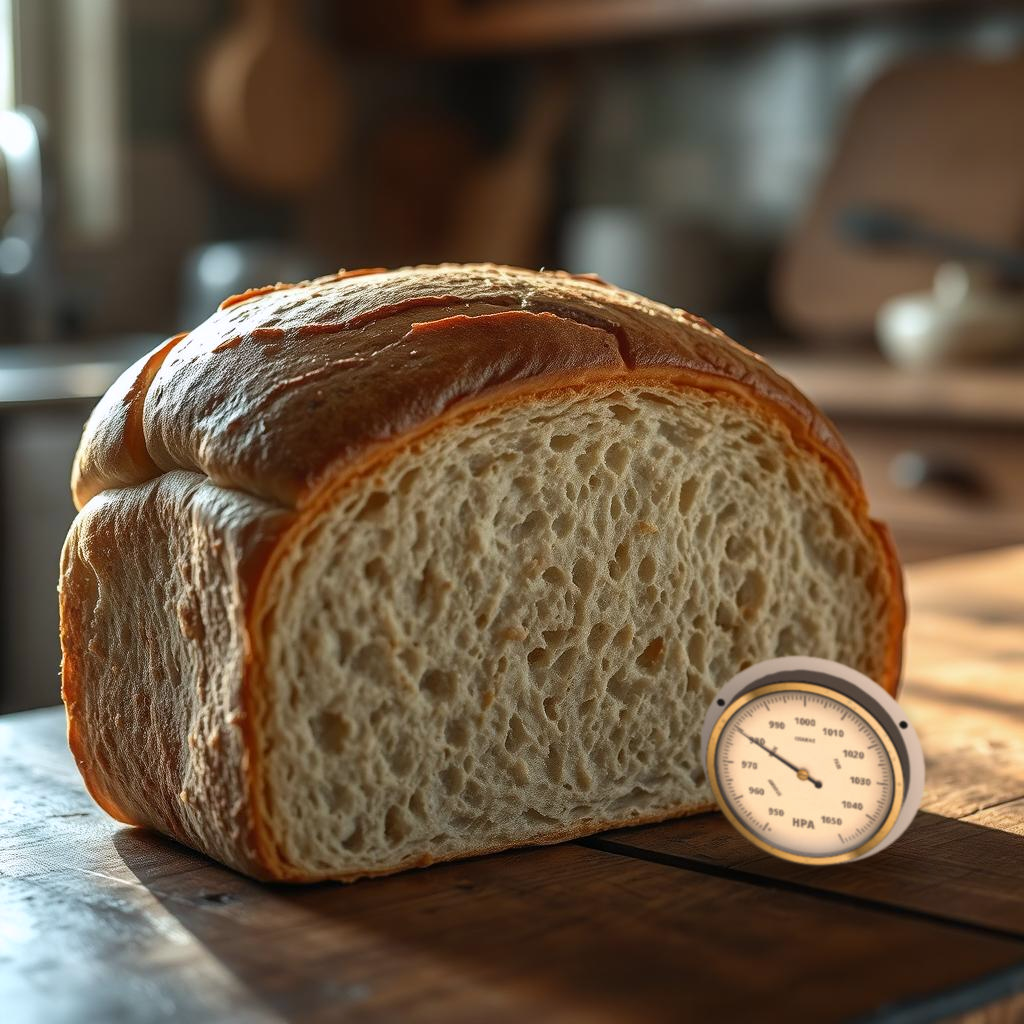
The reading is 980 hPa
